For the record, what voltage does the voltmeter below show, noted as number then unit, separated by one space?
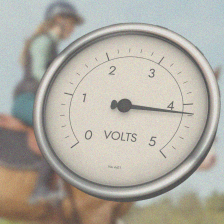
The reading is 4.2 V
